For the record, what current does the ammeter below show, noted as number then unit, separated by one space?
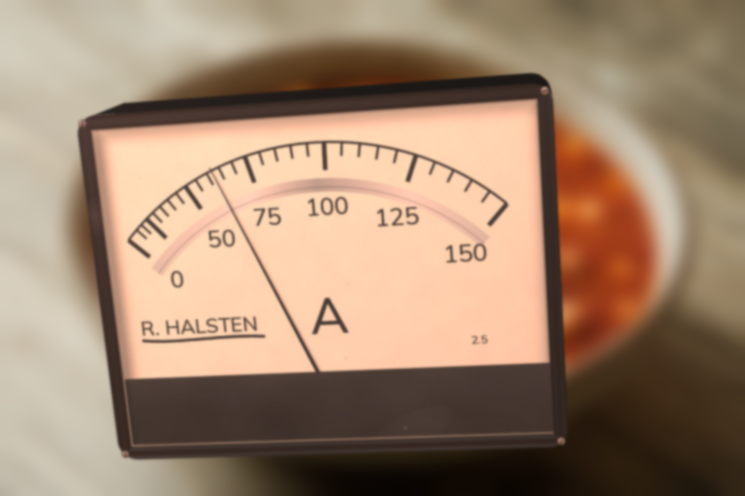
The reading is 62.5 A
